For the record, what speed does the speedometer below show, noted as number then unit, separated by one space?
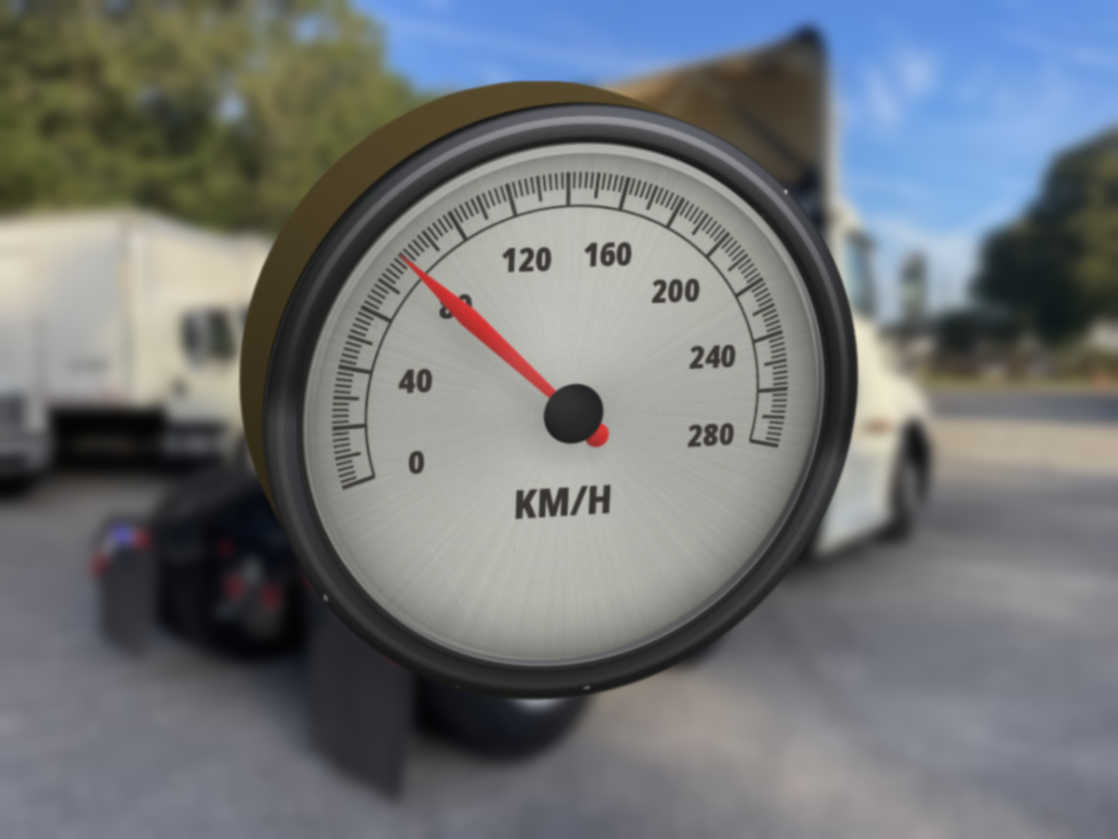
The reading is 80 km/h
